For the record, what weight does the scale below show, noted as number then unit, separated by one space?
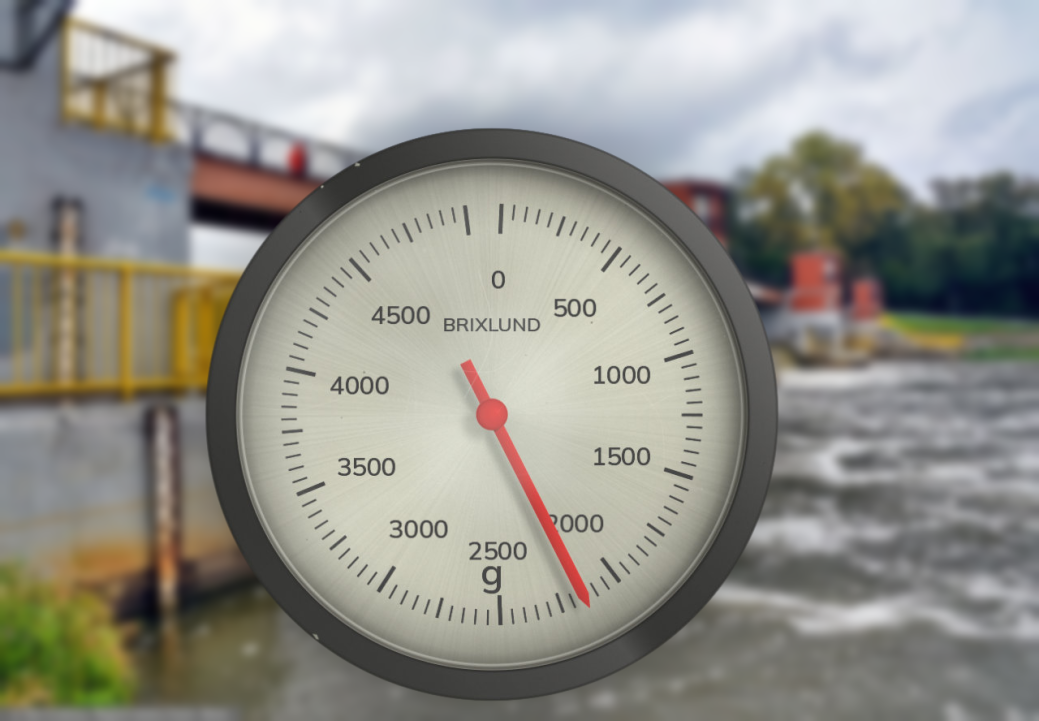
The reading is 2150 g
